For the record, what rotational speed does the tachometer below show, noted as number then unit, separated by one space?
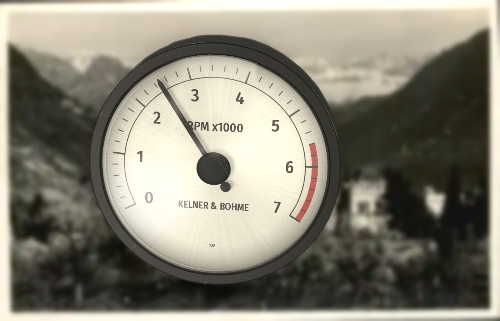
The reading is 2500 rpm
